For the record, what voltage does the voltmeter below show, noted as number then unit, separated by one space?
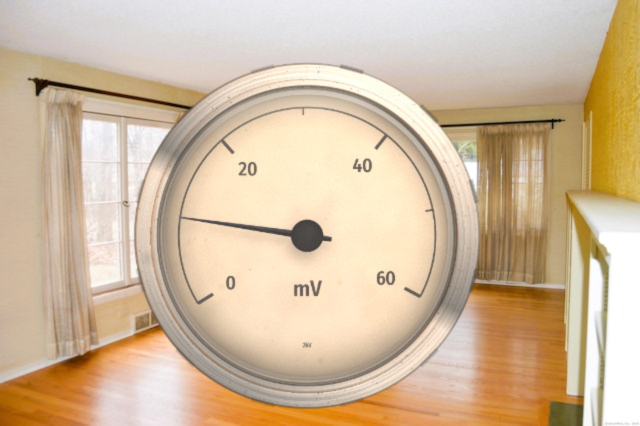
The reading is 10 mV
